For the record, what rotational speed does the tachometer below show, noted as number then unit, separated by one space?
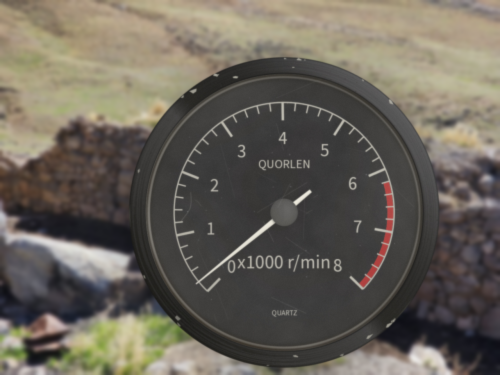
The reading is 200 rpm
